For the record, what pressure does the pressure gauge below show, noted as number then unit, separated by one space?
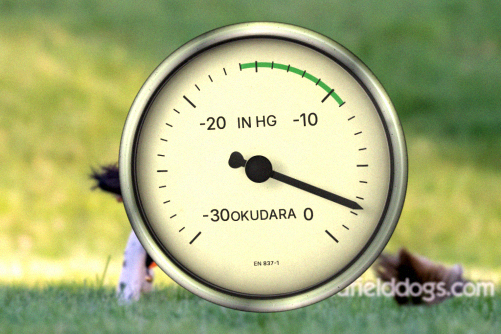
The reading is -2.5 inHg
